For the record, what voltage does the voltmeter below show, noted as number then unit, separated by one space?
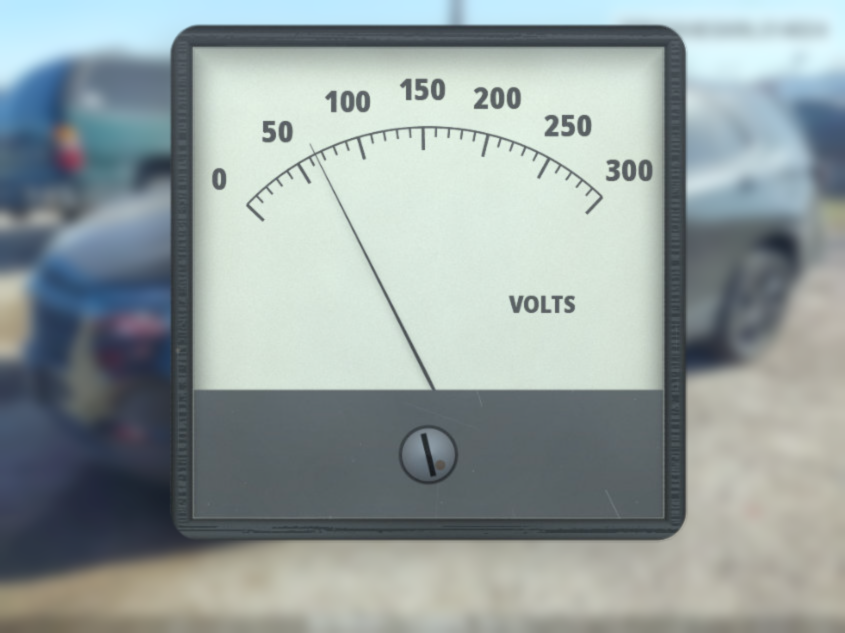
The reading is 65 V
